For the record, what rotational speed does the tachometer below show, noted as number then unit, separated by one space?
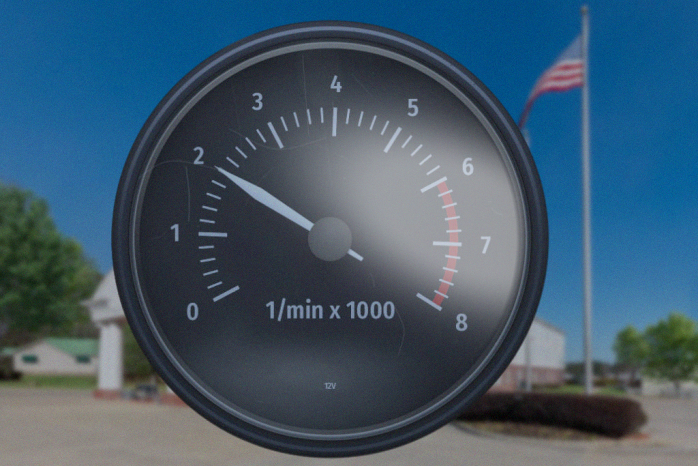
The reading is 2000 rpm
